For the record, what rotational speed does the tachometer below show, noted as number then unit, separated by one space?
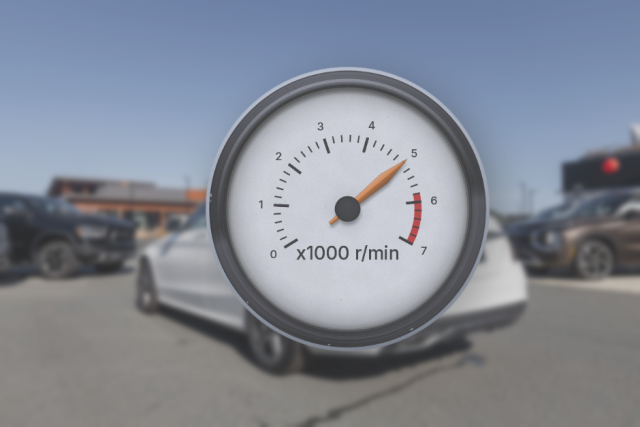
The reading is 5000 rpm
